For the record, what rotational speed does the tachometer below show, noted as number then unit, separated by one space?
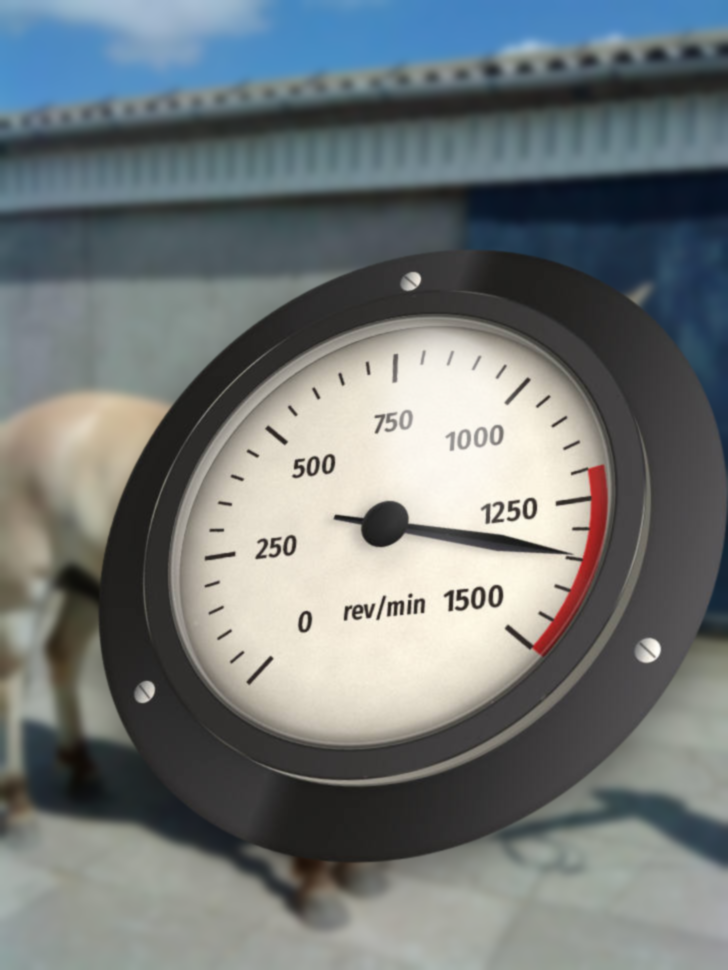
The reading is 1350 rpm
